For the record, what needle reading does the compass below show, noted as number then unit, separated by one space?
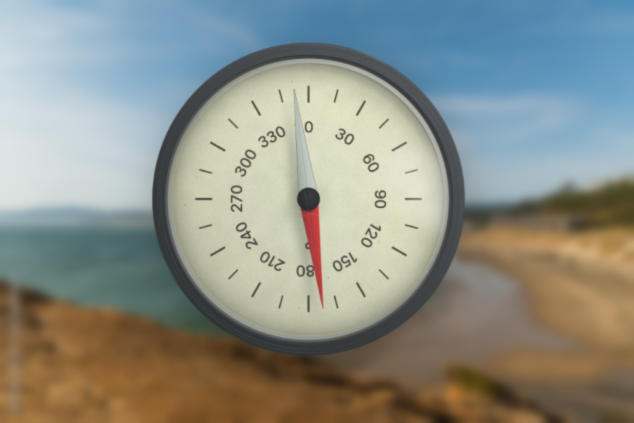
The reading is 172.5 °
